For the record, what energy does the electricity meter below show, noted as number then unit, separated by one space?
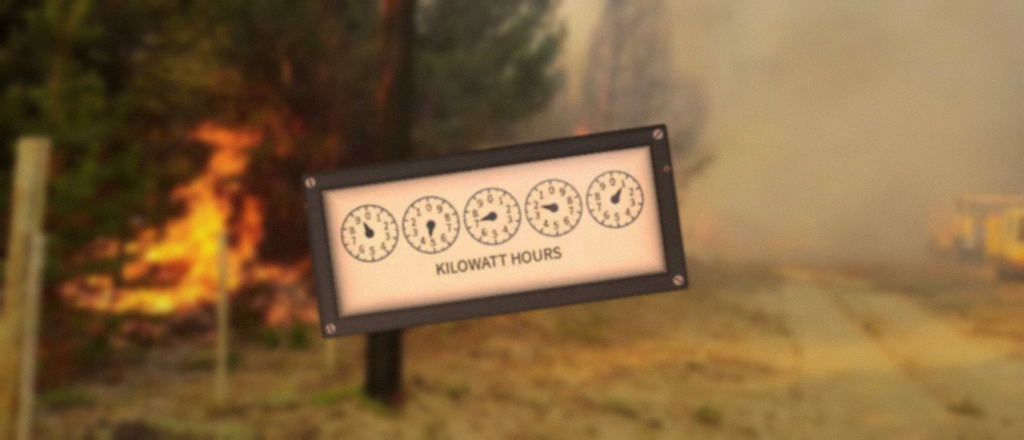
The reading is 94721 kWh
